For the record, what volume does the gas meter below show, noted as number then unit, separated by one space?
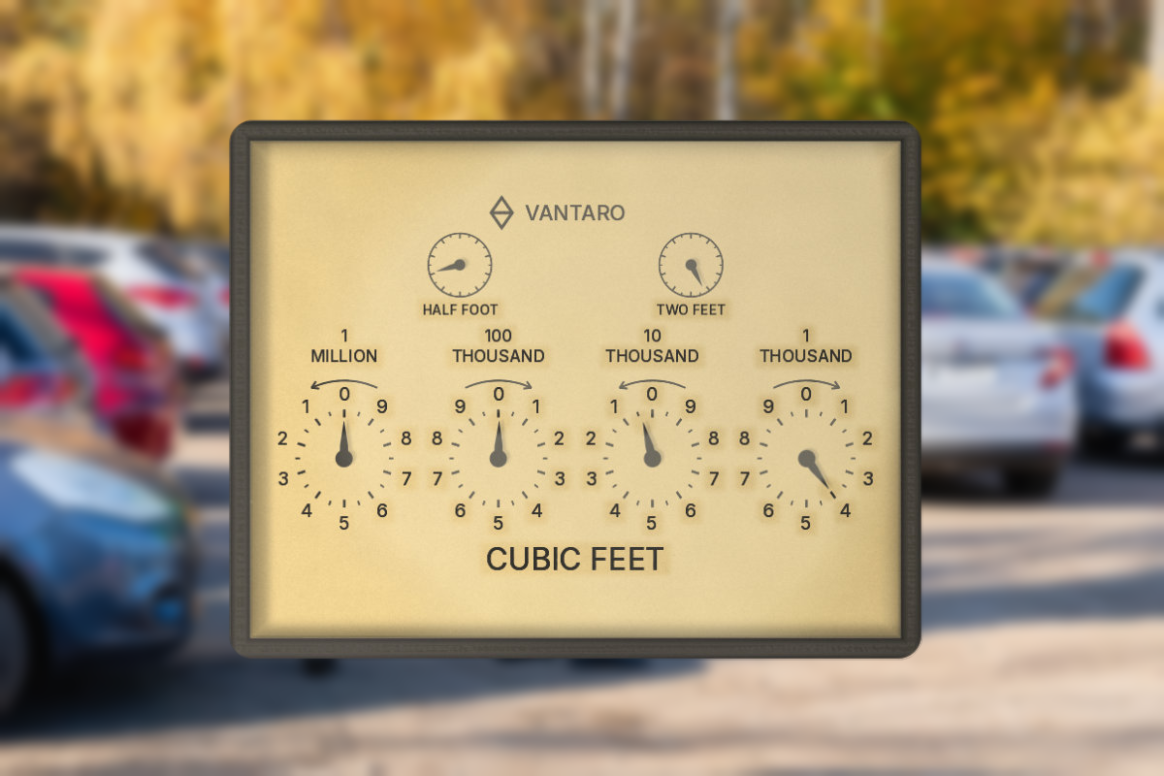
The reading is 400 ft³
